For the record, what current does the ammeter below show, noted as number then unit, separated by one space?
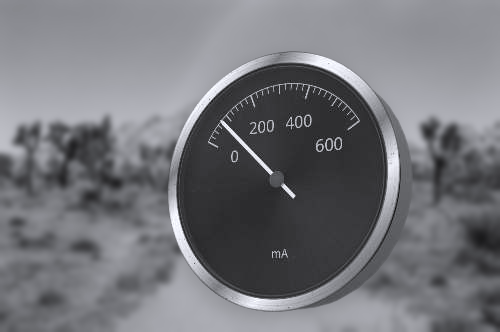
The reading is 80 mA
